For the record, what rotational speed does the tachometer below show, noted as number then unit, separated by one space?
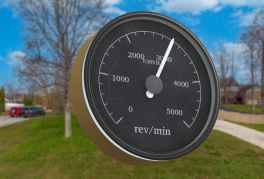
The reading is 3000 rpm
